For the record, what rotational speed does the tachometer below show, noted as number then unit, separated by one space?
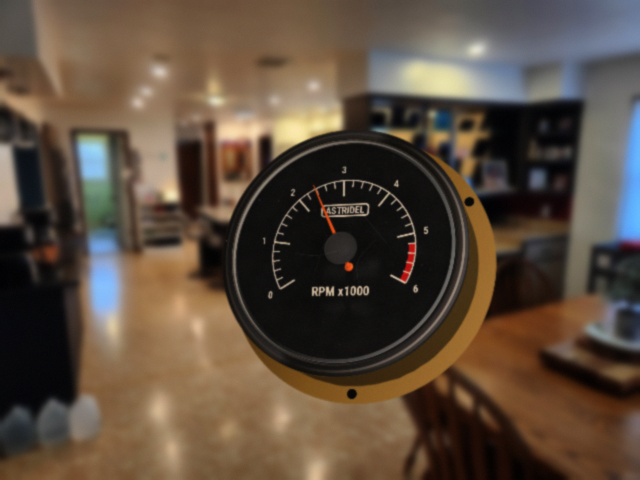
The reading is 2400 rpm
